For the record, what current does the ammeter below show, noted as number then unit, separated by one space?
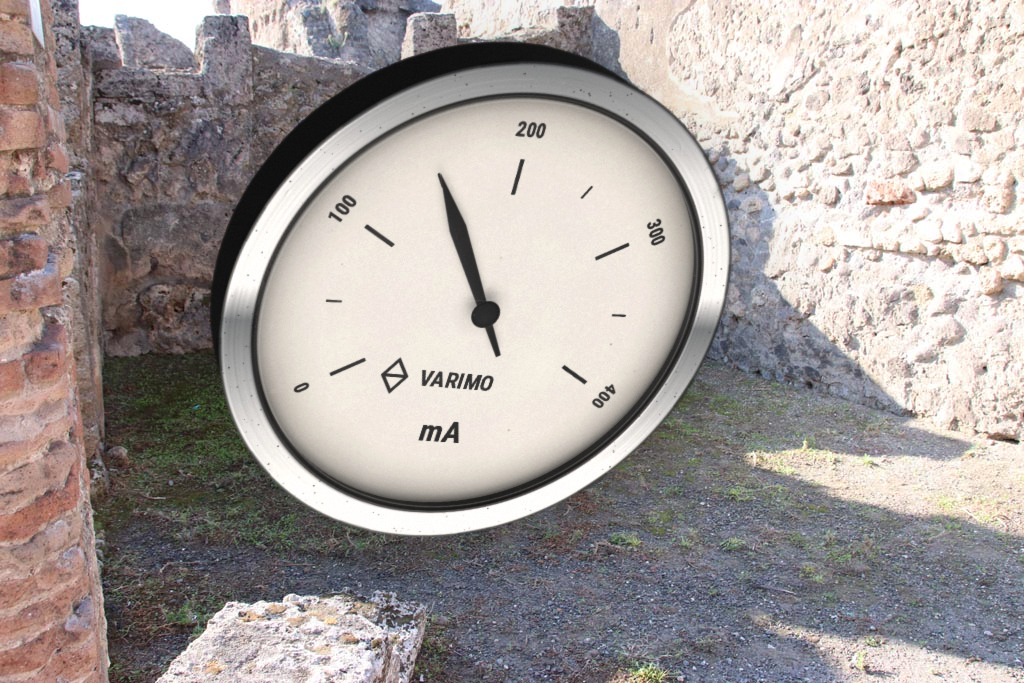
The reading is 150 mA
